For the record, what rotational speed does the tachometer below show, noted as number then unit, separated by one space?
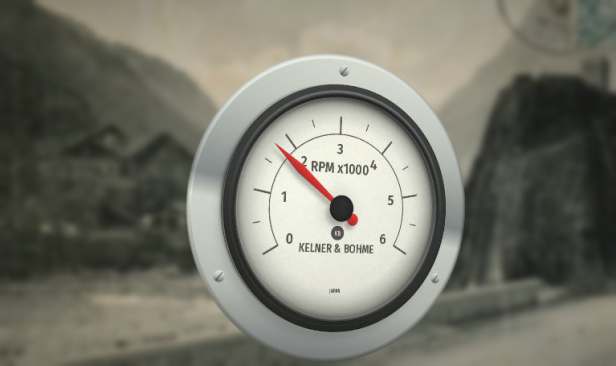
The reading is 1750 rpm
